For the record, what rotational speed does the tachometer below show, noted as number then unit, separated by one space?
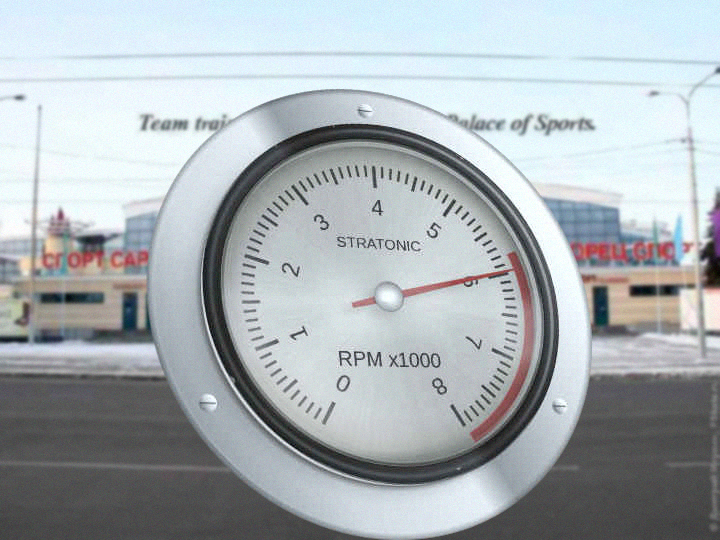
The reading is 6000 rpm
